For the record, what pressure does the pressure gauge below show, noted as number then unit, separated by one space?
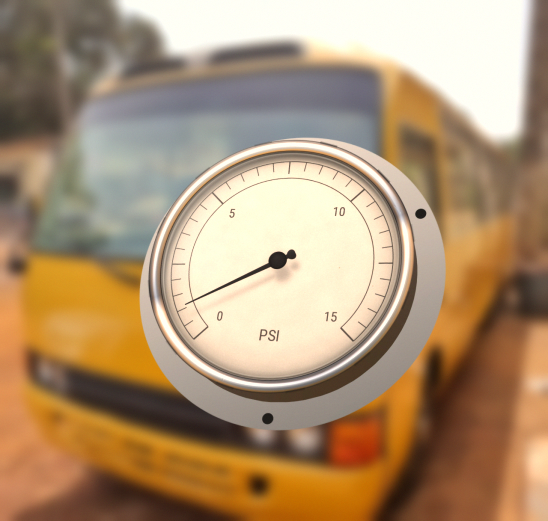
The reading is 1 psi
